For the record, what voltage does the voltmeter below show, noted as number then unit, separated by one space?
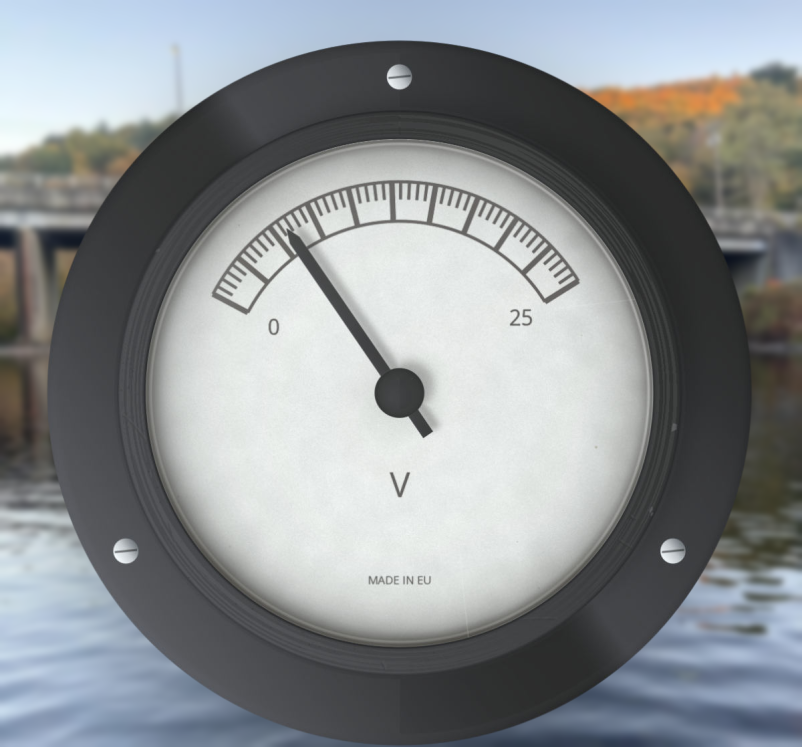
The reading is 5.75 V
